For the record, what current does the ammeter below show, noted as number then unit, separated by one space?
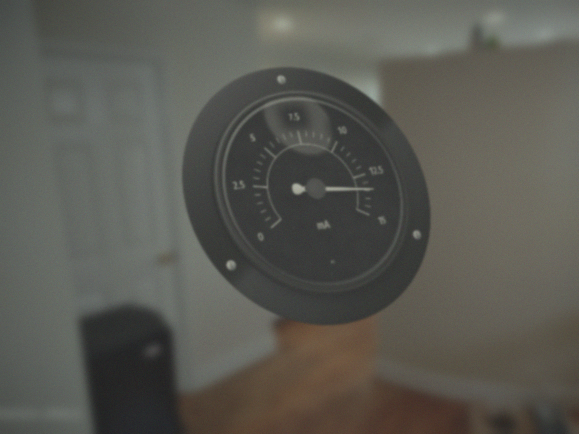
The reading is 13.5 mA
